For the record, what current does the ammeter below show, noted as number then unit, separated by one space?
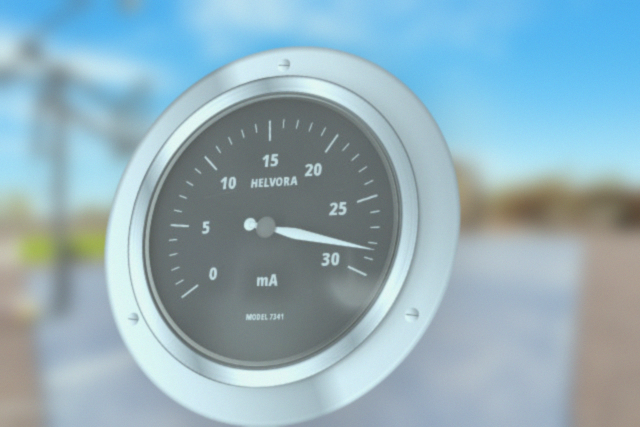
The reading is 28.5 mA
